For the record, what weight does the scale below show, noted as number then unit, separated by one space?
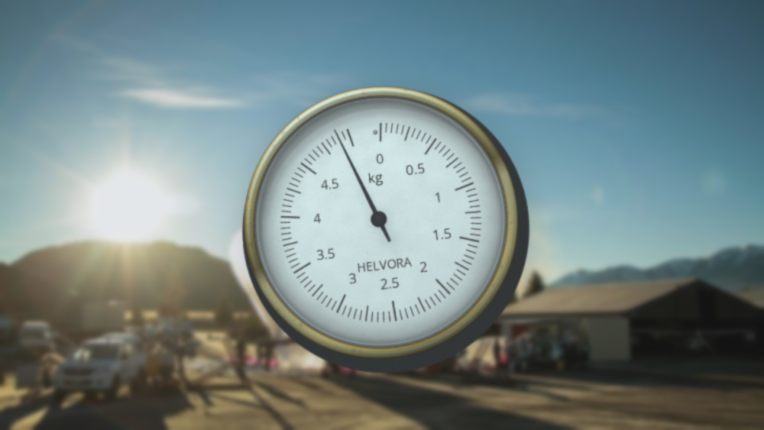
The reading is 4.9 kg
